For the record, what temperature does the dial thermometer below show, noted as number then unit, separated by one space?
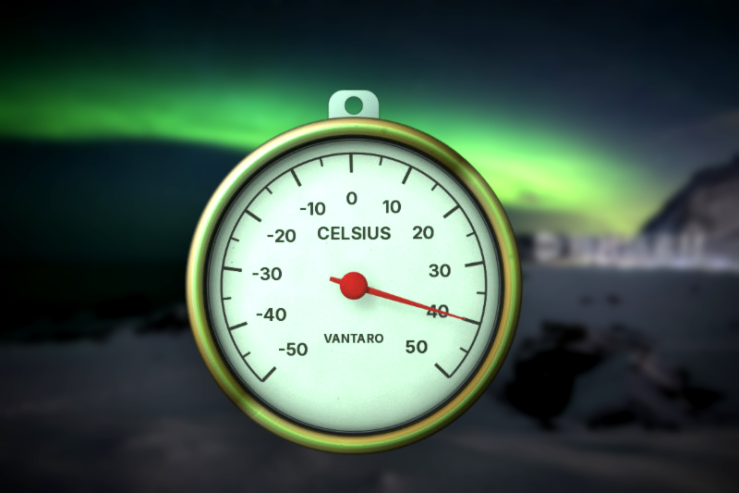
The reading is 40 °C
